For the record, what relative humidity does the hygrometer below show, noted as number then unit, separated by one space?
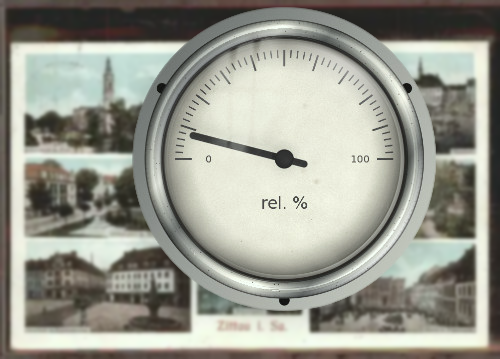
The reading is 8 %
